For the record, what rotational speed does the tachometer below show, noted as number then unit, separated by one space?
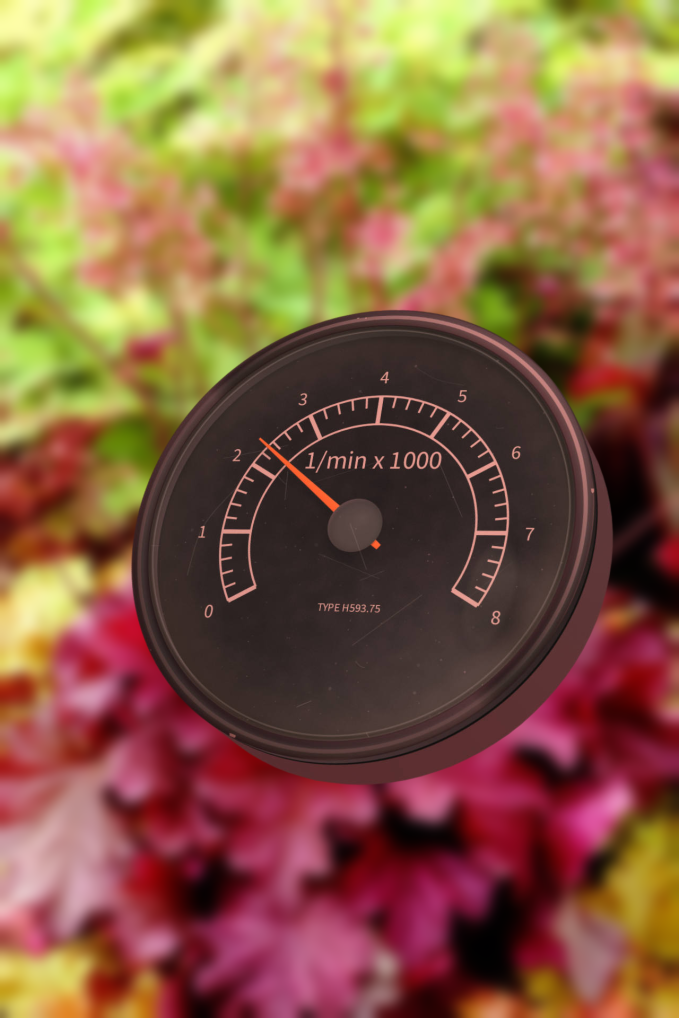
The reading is 2300 rpm
